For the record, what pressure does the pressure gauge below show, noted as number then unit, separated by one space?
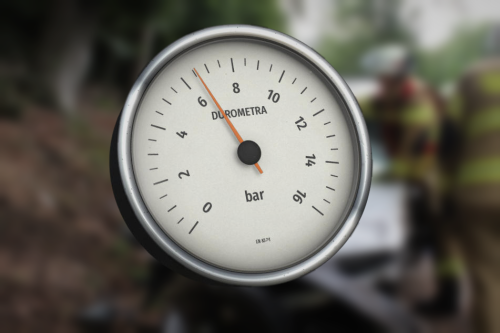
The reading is 6.5 bar
